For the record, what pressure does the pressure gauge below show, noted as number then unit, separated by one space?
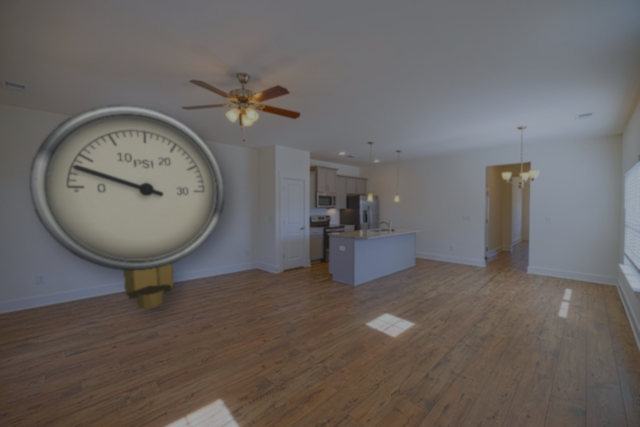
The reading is 3 psi
